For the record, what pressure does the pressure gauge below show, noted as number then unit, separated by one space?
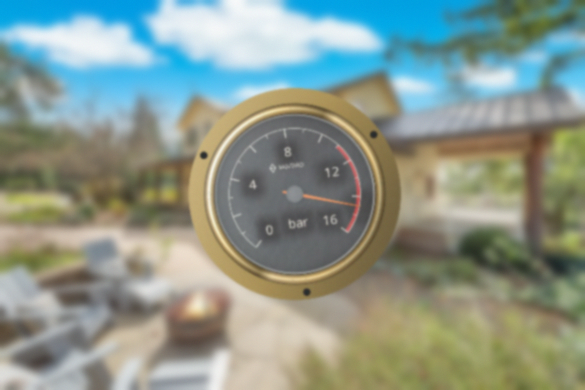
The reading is 14.5 bar
